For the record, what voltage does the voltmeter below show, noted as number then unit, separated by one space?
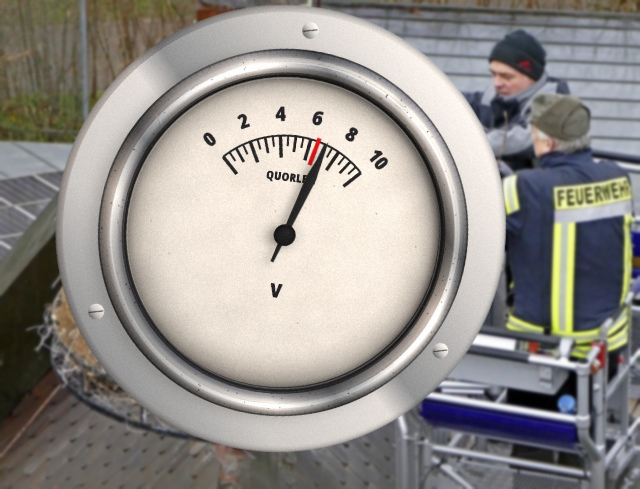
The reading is 7 V
